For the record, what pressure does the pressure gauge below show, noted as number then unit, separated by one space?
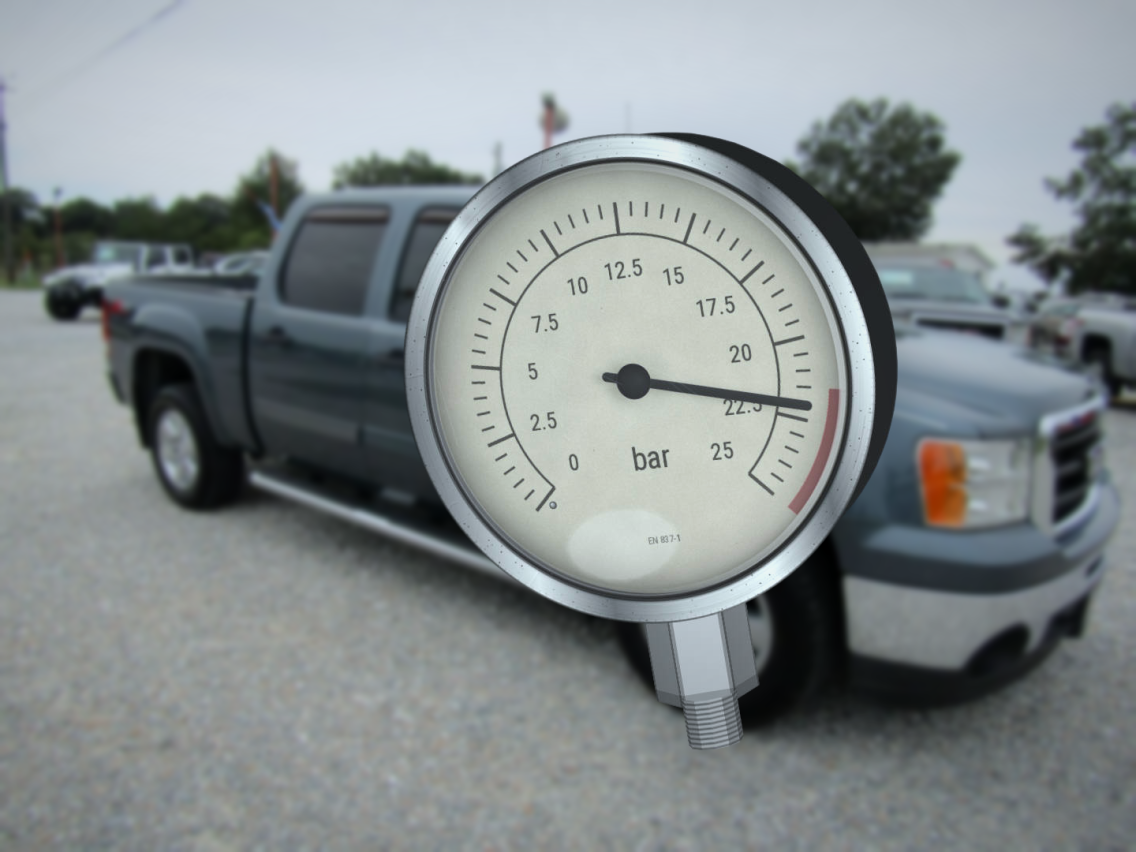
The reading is 22 bar
